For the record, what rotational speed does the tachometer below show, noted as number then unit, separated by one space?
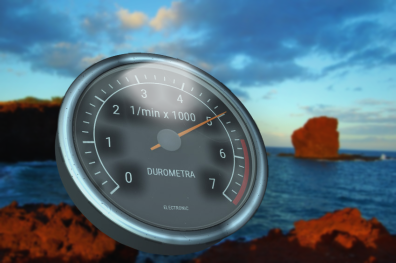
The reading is 5000 rpm
